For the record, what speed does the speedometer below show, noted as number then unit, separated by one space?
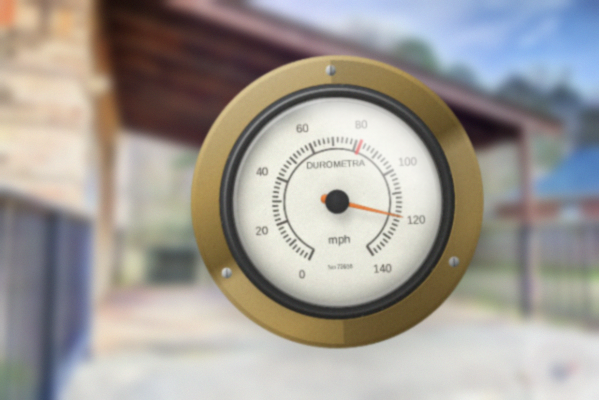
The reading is 120 mph
